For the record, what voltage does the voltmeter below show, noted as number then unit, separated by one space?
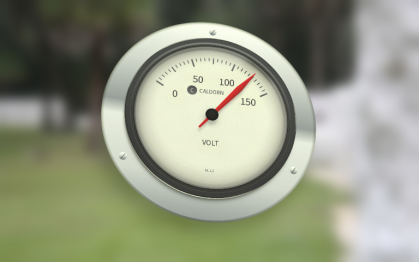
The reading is 125 V
